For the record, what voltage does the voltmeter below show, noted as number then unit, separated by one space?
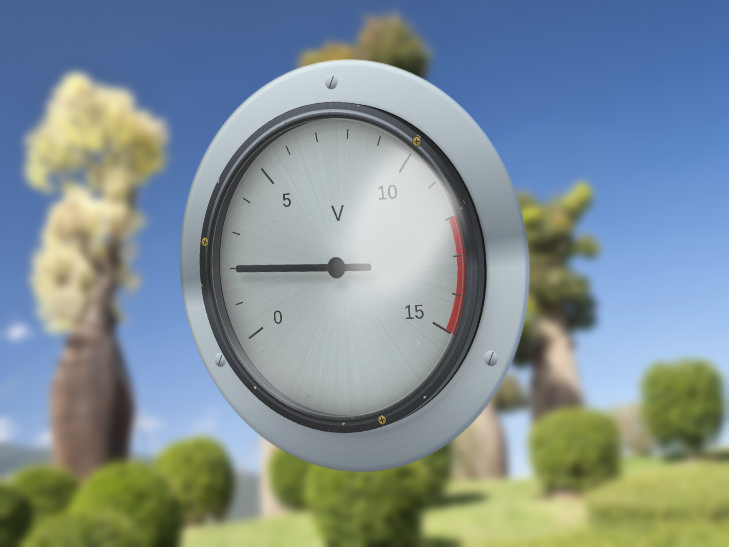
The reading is 2 V
